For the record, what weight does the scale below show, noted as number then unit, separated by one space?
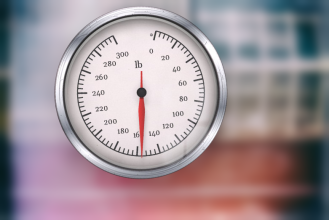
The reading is 156 lb
